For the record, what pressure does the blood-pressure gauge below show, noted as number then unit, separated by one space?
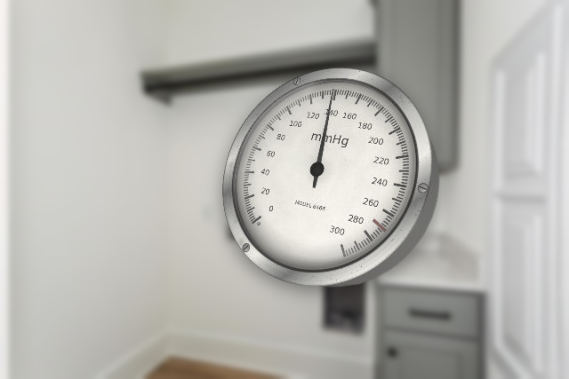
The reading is 140 mmHg
